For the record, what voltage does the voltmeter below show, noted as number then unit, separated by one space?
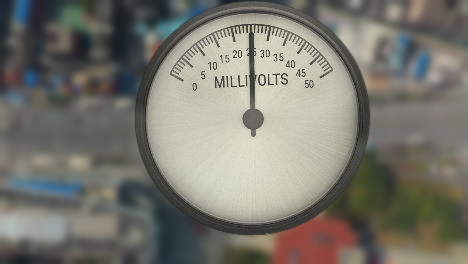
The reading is 25 mV
